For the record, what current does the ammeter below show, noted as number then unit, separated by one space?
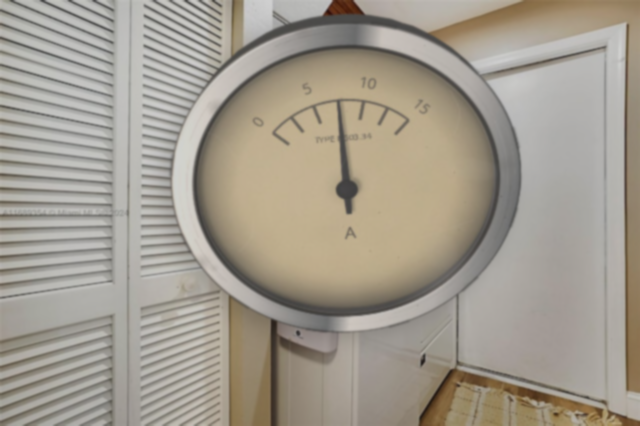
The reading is 7.5 A
